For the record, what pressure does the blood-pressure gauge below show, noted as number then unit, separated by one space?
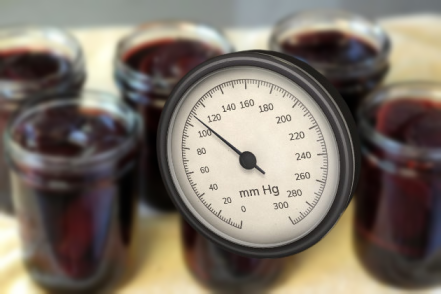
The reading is 110 mmHg
